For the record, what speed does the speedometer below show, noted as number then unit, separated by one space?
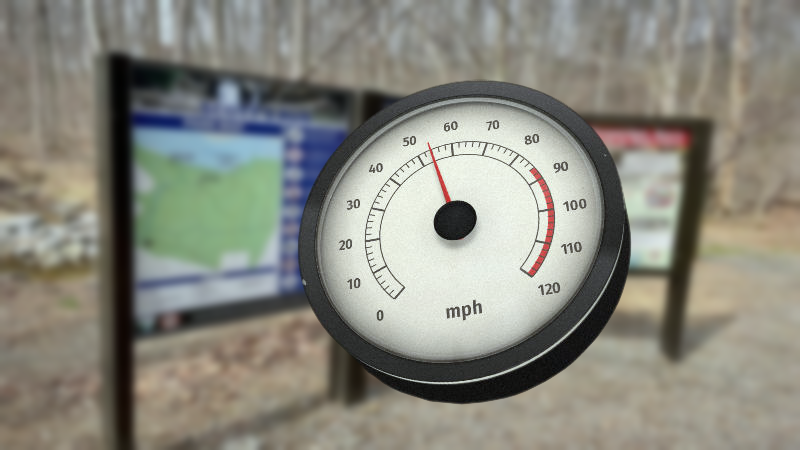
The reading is 54 mph
